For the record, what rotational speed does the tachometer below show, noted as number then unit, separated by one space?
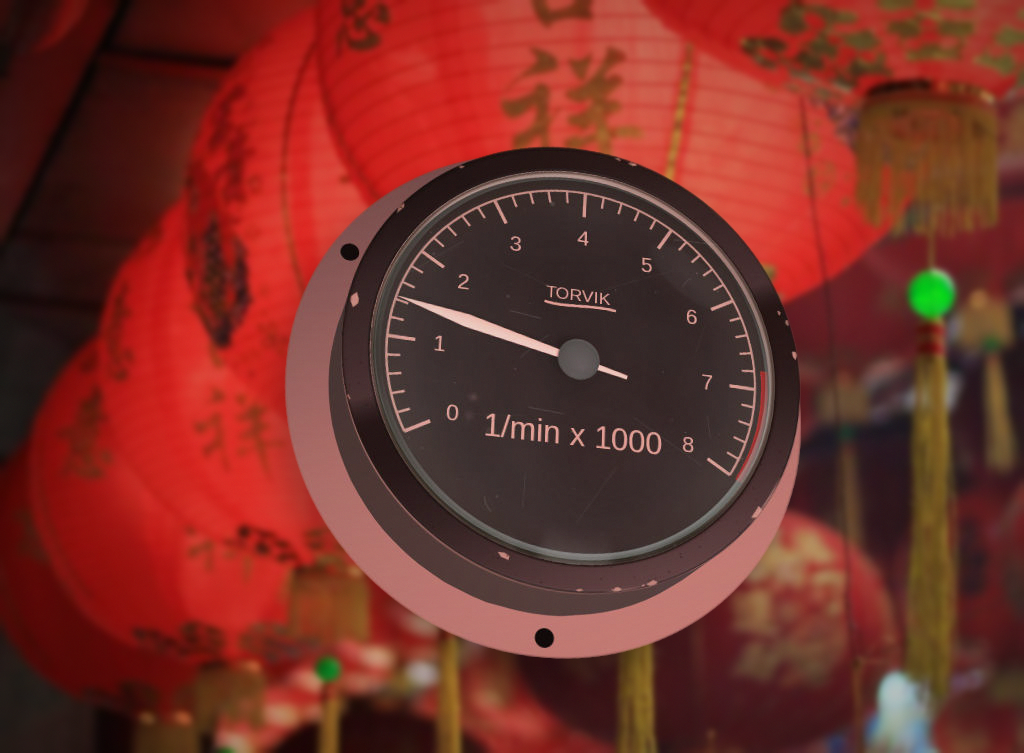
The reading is 1400 rpm
